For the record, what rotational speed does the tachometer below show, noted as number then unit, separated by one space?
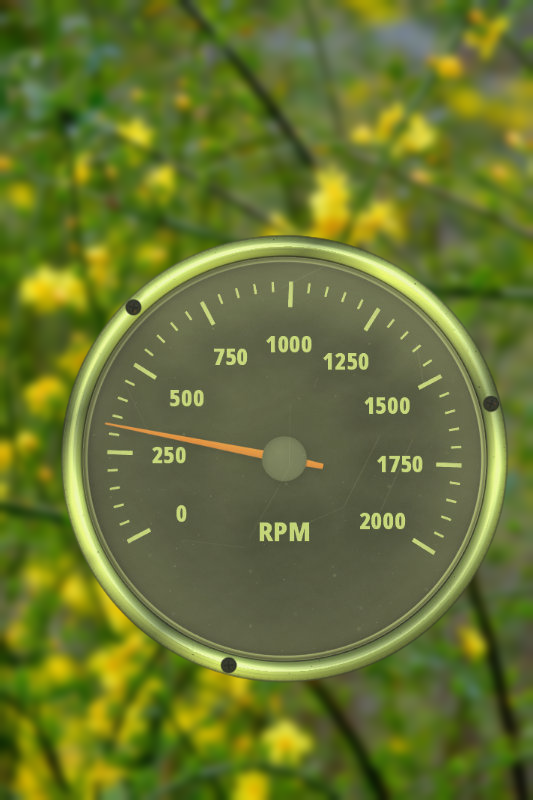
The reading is 325 rpm
